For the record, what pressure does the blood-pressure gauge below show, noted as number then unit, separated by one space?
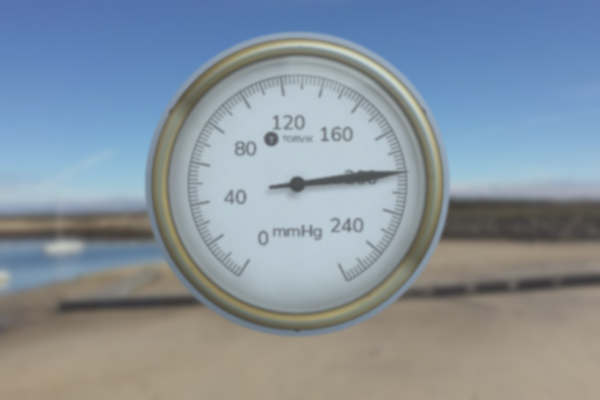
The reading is 200 mmHg
